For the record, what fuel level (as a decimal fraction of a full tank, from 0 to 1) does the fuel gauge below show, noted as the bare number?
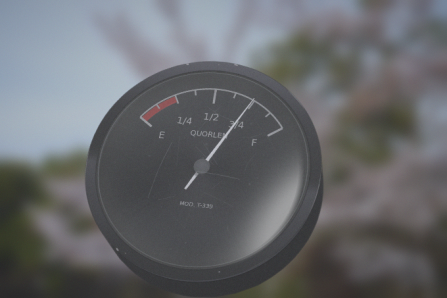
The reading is 0.75
